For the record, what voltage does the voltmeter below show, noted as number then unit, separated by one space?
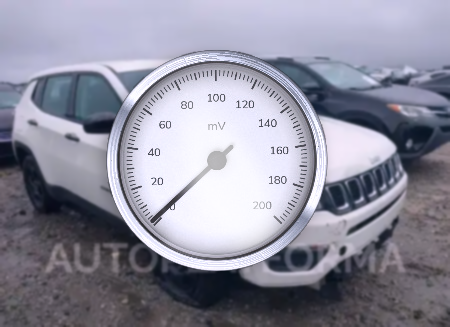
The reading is 2 mV
